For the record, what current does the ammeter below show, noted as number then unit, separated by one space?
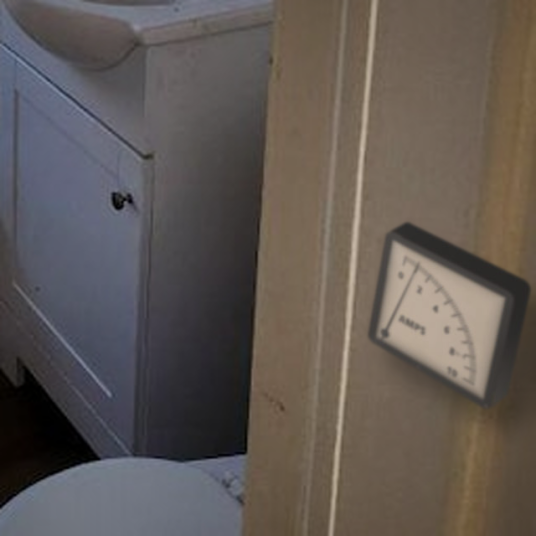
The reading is 1 A
